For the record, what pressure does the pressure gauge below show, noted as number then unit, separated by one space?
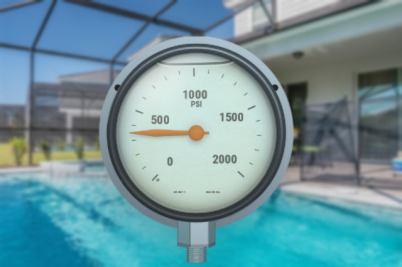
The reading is 350 psi
